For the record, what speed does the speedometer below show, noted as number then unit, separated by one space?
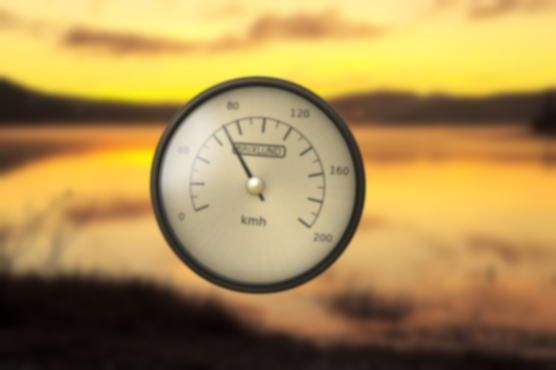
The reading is 70 km/h
